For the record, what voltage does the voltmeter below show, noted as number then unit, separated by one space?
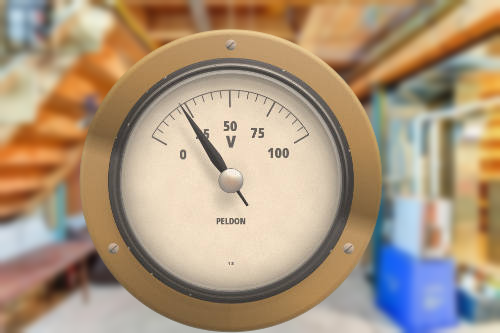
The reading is 22.5 V
